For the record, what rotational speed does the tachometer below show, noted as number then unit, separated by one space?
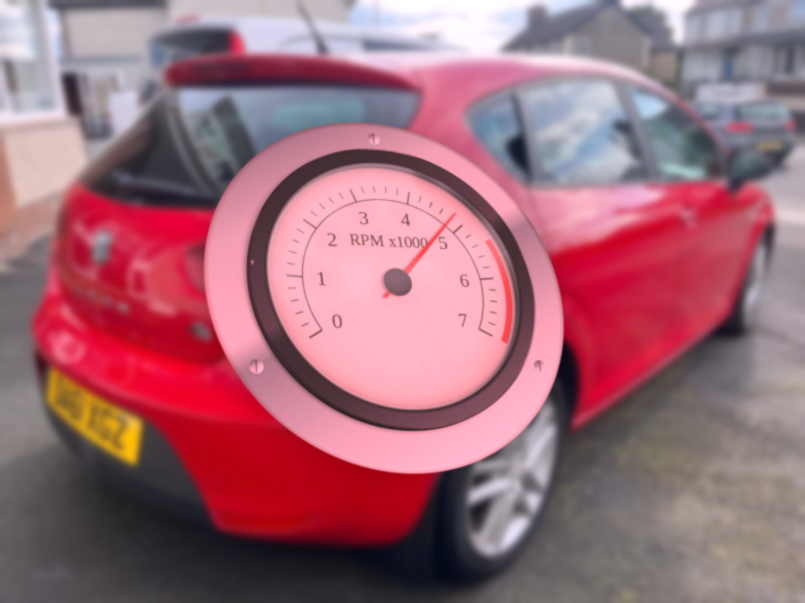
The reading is 4800 rpm
